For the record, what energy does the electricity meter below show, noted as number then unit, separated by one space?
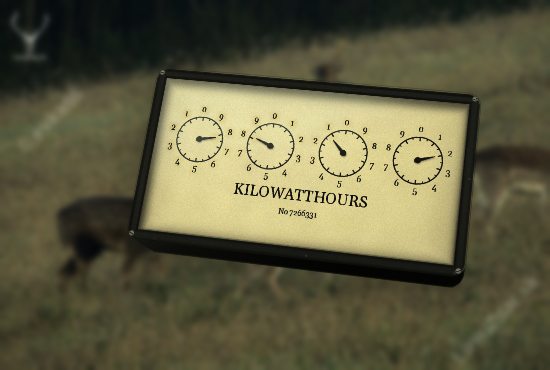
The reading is 7812 kWh
